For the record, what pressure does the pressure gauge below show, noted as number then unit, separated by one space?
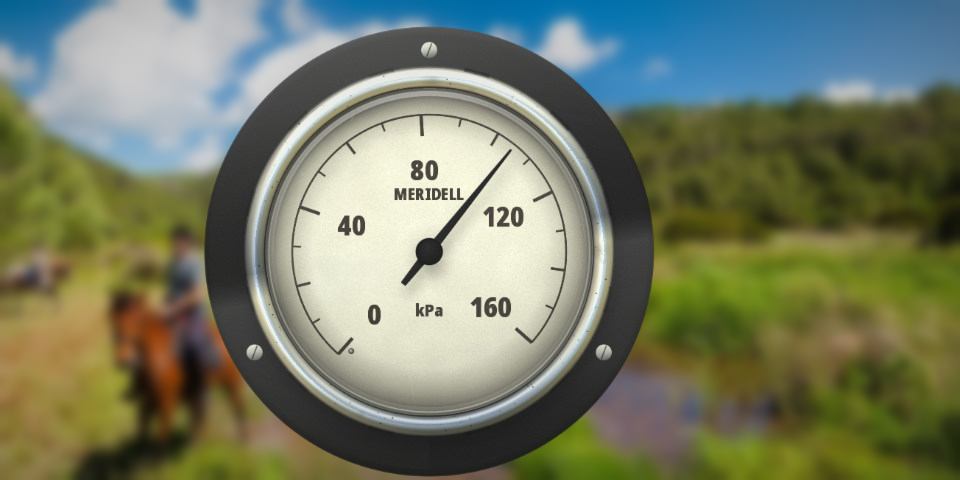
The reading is 105 kPa
